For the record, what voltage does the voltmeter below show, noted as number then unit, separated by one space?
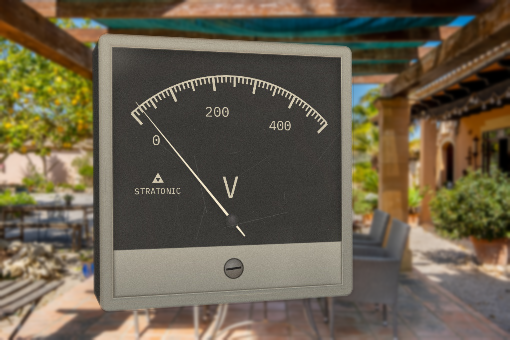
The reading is 20 V
